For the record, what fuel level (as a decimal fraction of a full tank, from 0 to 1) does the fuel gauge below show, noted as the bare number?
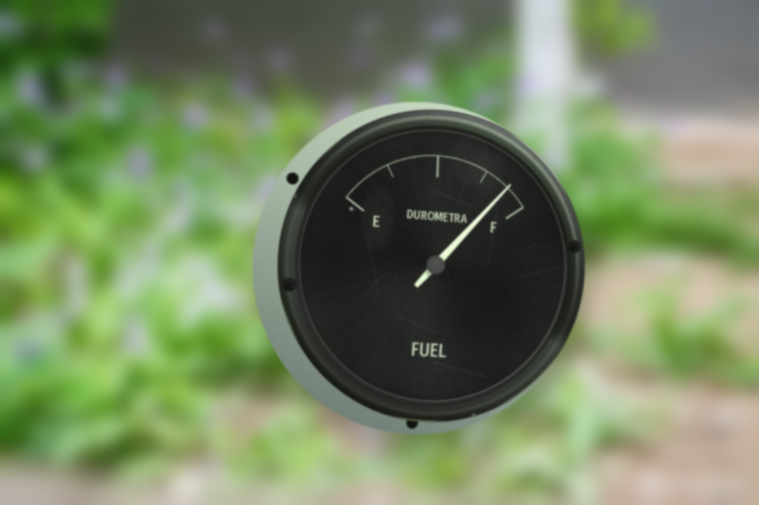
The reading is 0.875
